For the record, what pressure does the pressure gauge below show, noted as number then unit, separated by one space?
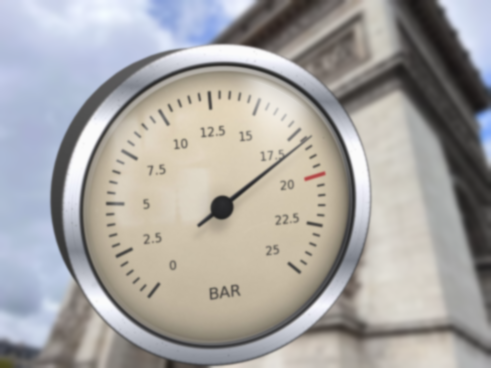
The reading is 18 bar
